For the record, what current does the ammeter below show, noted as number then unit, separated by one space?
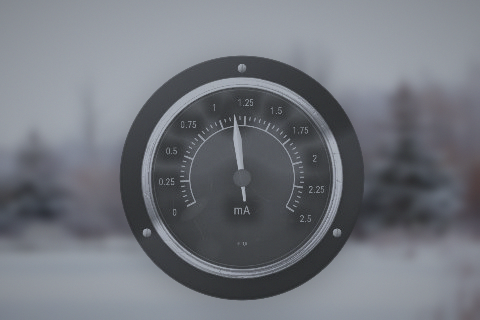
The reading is 1.15 mA
